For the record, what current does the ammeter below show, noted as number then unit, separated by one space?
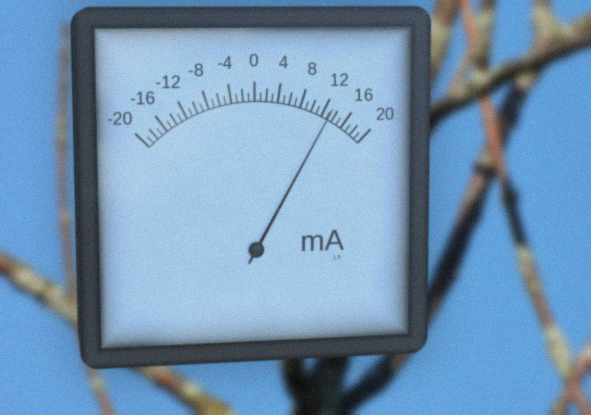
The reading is 13 mA
